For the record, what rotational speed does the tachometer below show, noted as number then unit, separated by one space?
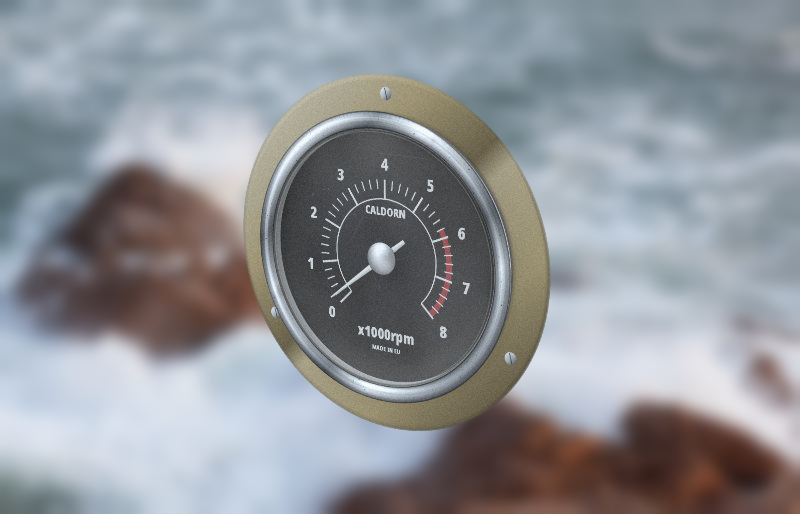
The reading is 200 rpm
